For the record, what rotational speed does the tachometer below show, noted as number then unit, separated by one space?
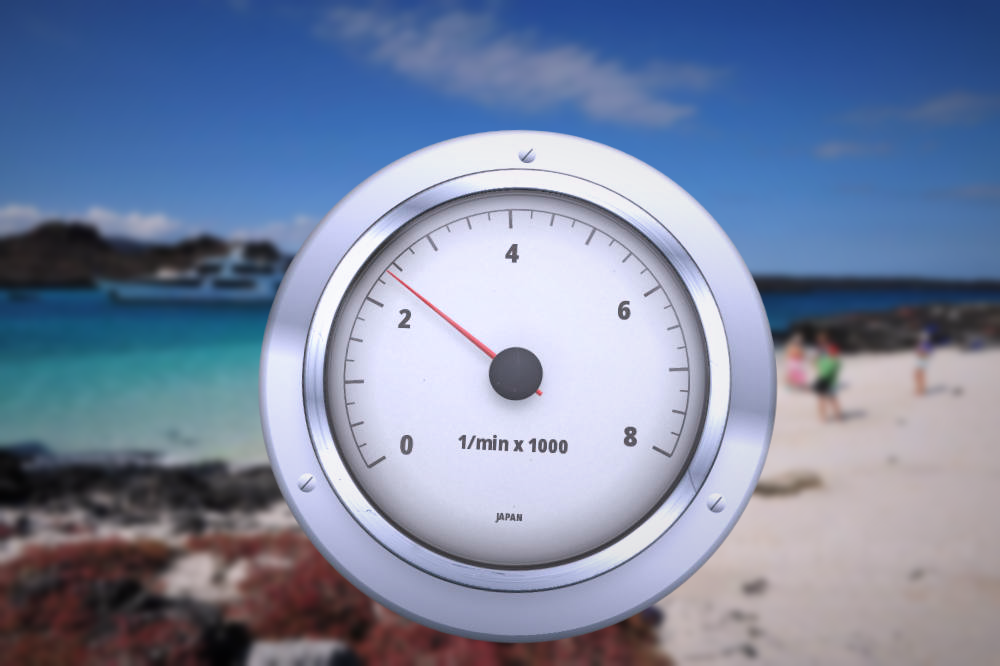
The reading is 2375 rpm
